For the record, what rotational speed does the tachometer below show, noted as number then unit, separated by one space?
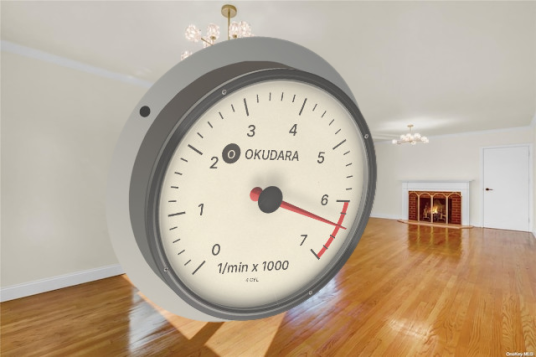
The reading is 6400 rpm
